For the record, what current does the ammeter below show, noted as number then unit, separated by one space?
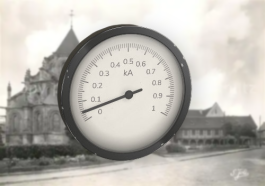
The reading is 0.05 kA
